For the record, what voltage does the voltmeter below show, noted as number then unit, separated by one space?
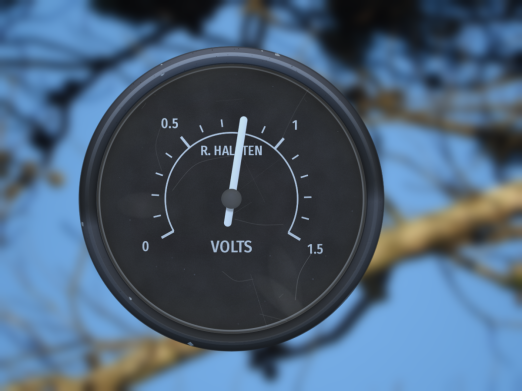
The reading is 0.8 V
